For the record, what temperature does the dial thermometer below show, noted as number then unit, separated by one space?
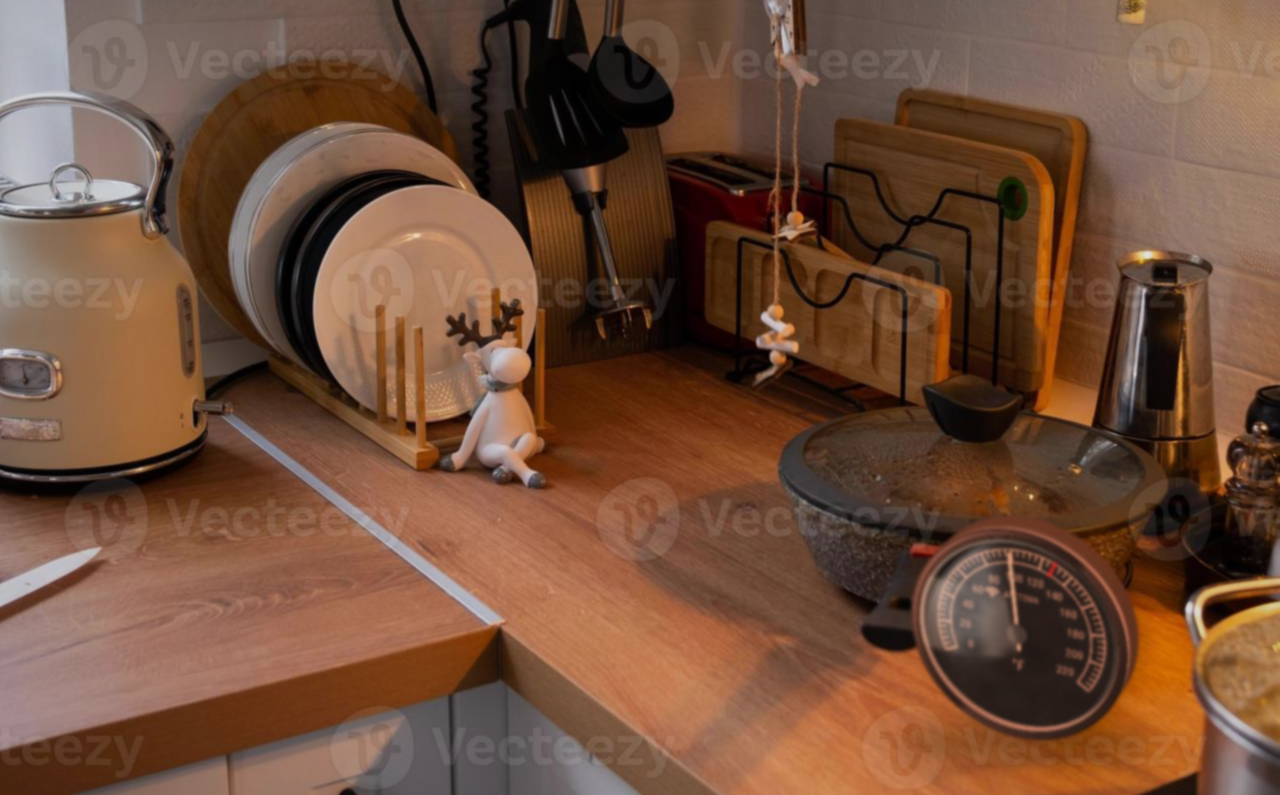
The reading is 100 °F
